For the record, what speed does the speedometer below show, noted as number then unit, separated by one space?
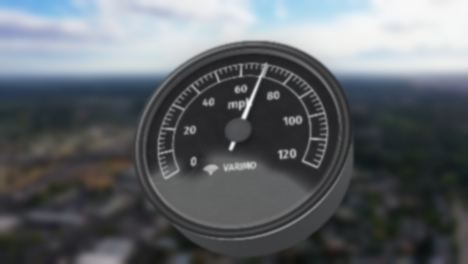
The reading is 70 mph
